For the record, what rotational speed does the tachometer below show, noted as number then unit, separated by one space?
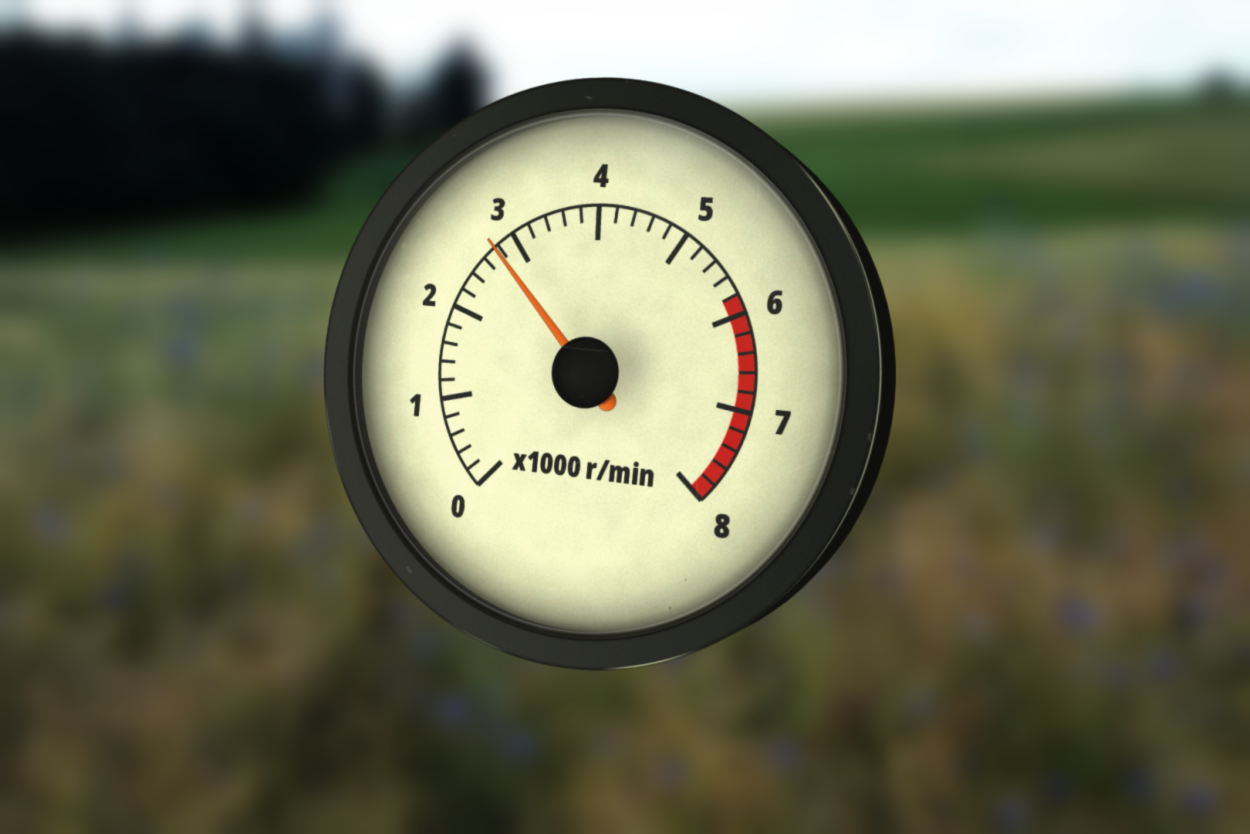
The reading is 2800 rpm
